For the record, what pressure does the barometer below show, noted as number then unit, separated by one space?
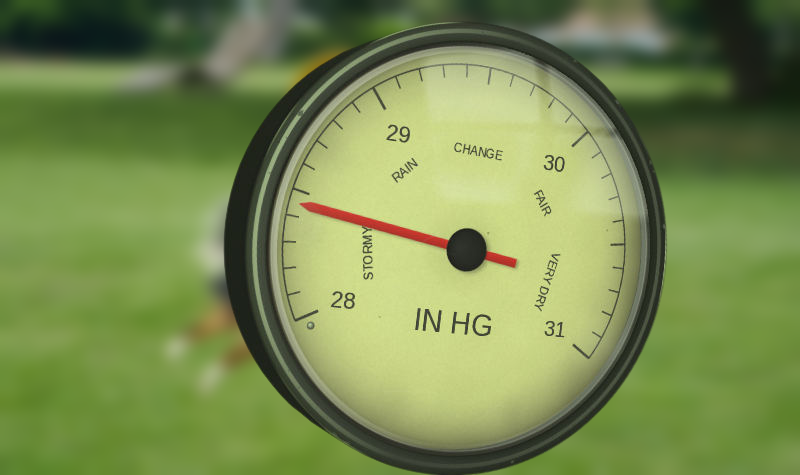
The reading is 28.45 inHg
